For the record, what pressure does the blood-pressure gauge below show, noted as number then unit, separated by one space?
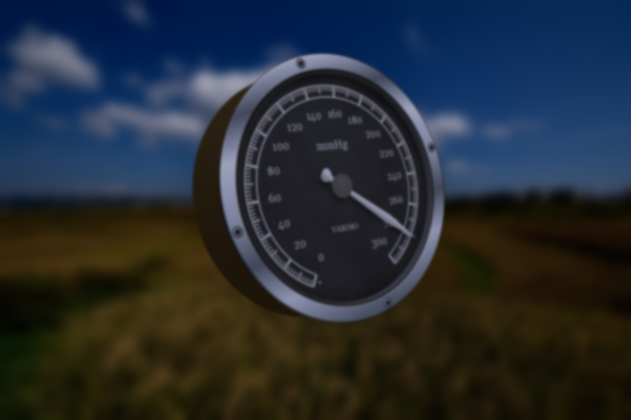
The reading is 280 mmHg
